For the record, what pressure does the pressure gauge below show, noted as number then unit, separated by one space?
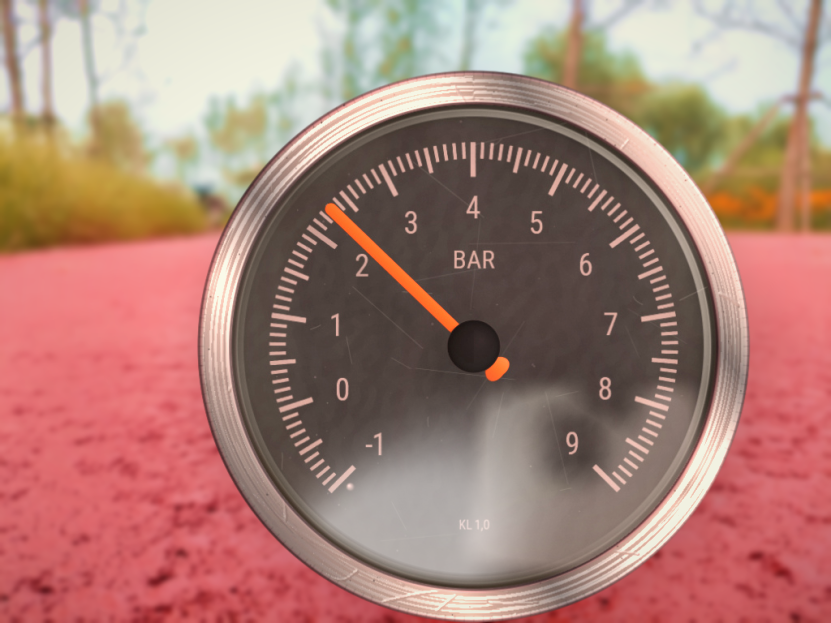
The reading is 2.3 bar
